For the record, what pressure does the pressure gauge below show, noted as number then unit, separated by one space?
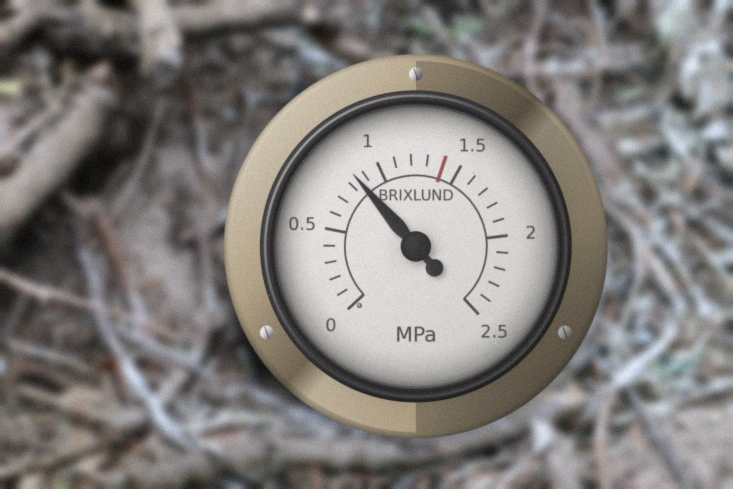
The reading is 0.85 MPa
